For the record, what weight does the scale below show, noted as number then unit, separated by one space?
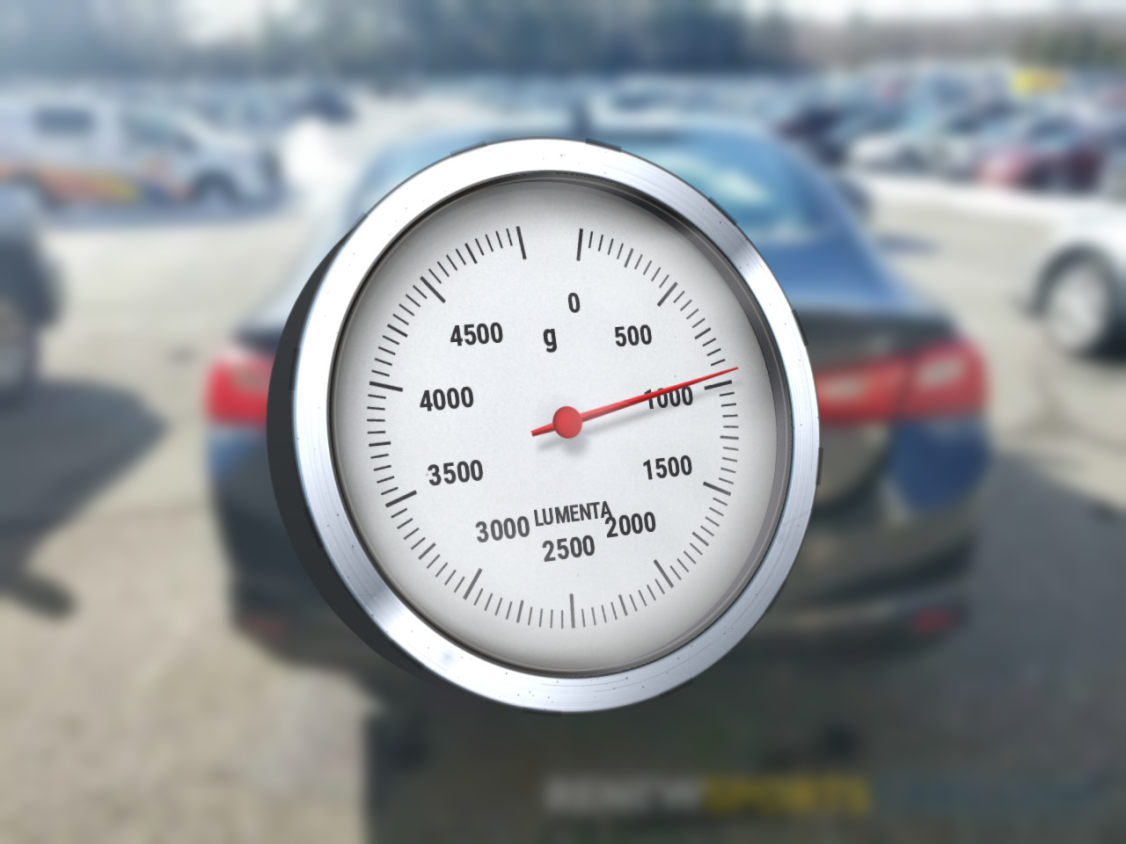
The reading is 950 g
